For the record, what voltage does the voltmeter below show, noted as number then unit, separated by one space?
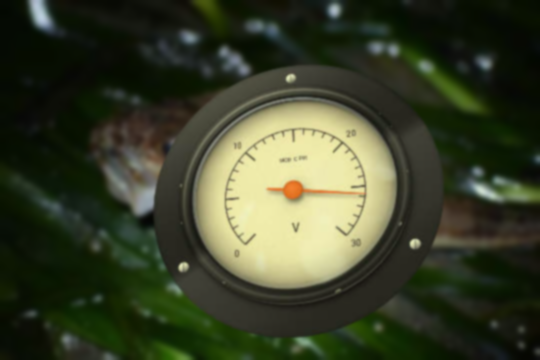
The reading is 26 V
